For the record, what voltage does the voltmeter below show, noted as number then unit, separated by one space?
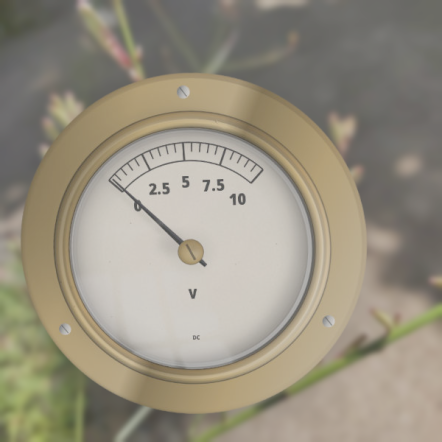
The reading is 0.25 V
